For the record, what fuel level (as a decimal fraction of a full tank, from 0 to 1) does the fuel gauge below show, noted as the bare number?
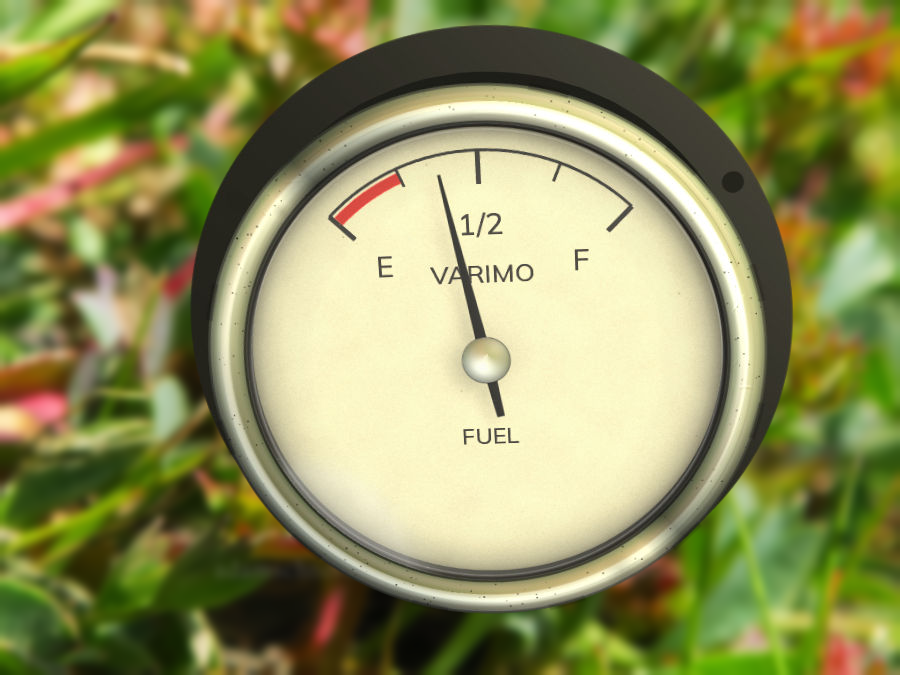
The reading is 0.375
